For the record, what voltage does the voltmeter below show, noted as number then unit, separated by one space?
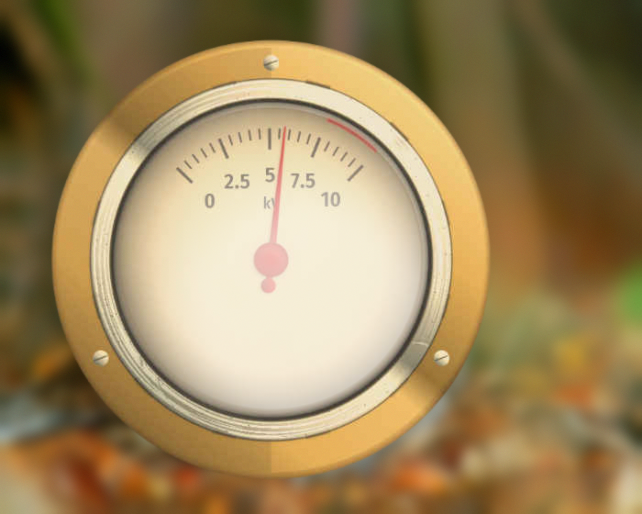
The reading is 5.75 kV
